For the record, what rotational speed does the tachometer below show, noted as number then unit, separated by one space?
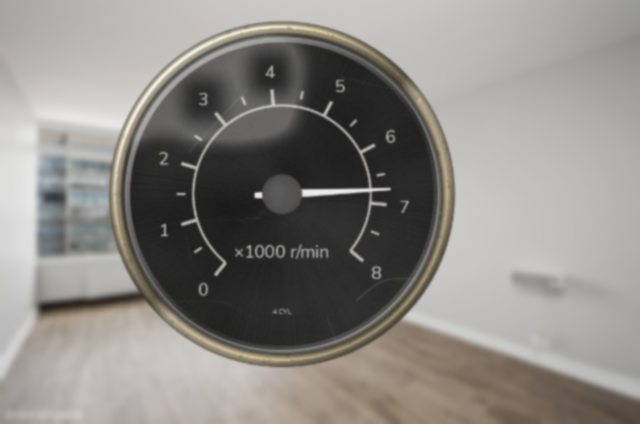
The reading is 6750 rpm
